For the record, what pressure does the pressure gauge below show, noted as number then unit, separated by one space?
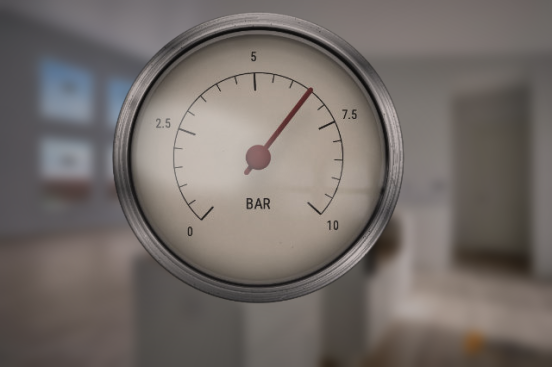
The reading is 6.5 bar
